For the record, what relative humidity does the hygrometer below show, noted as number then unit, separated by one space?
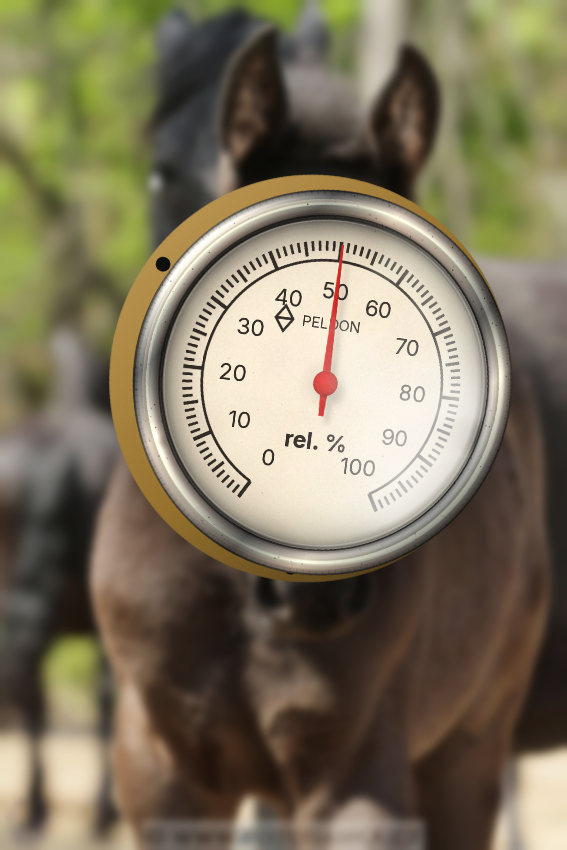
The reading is 50 %
